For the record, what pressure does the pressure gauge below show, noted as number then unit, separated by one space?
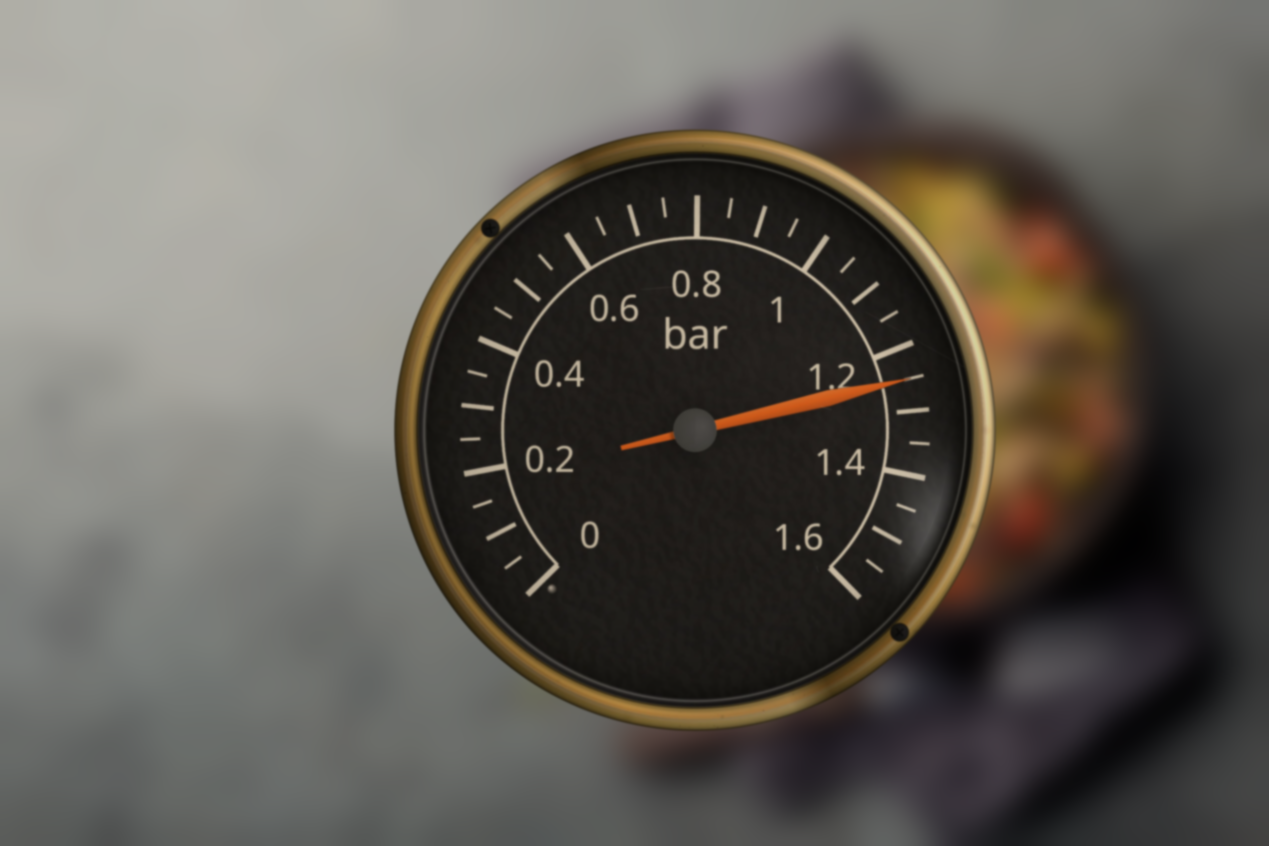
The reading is 1.25 bar
